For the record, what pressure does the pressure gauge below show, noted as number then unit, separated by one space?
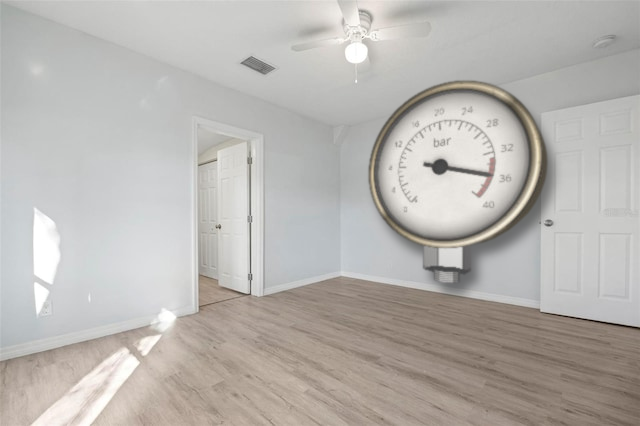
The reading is 36 bar
